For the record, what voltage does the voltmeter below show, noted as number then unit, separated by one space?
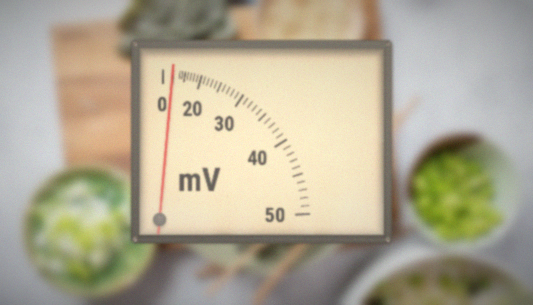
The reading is 10 mV
